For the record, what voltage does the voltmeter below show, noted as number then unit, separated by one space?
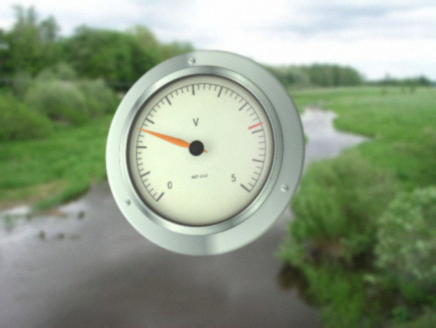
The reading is 1.3 V
